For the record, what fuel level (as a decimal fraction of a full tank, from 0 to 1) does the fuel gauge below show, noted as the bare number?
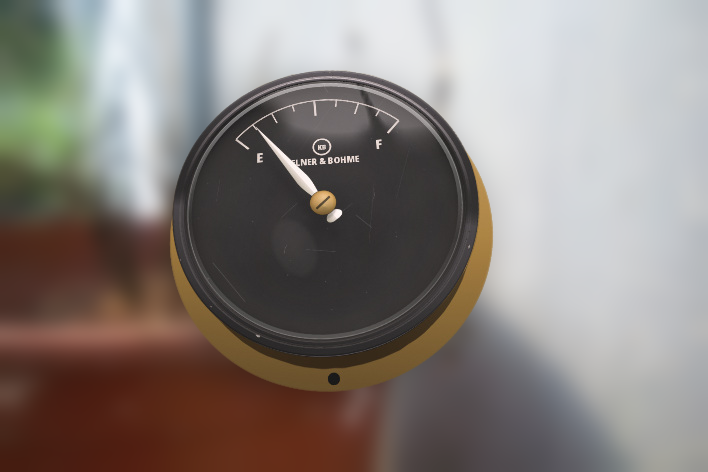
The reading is 0.125
